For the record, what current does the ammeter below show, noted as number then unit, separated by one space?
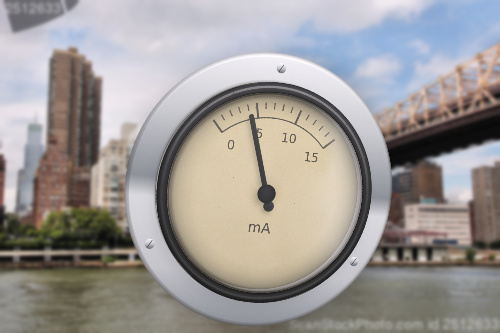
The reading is 4 mA
